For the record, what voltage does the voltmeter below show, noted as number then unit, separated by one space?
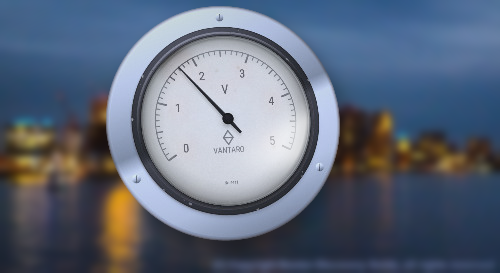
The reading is 1.7 V
